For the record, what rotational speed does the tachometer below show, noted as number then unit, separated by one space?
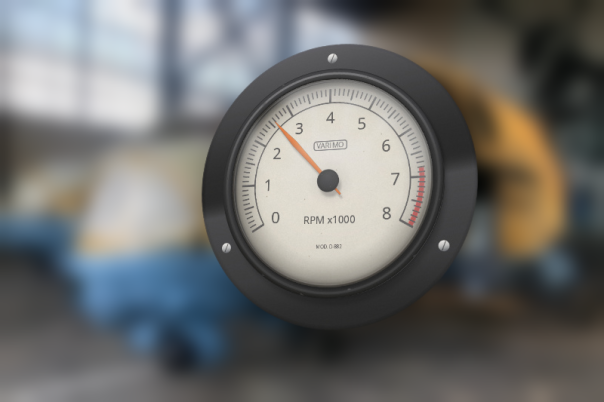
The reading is 2600 rpm
